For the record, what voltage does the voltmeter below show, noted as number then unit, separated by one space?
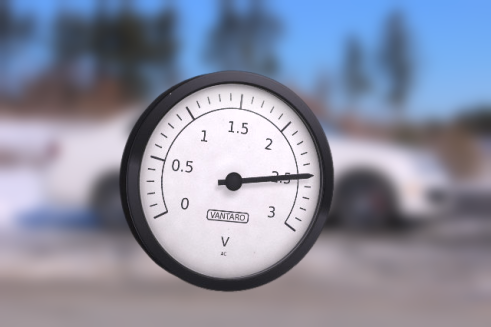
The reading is 2.5 V
